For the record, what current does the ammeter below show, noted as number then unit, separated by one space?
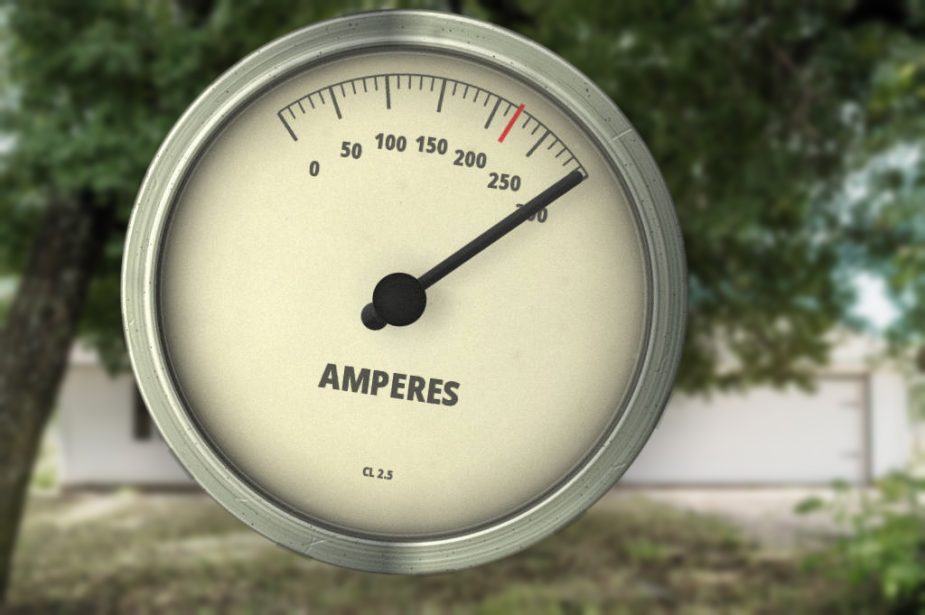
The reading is 295 A
